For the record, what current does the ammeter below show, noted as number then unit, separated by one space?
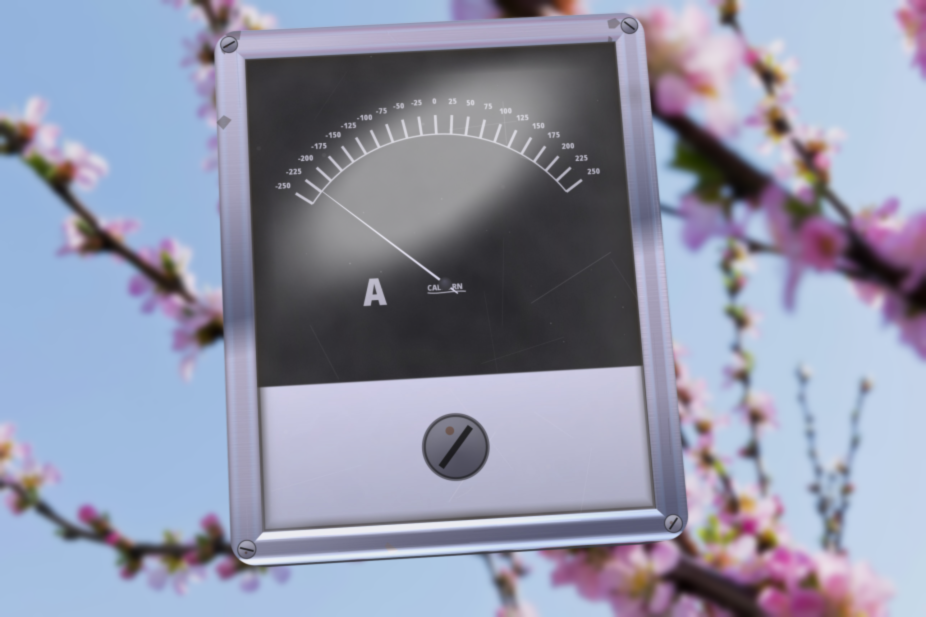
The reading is -225 A
